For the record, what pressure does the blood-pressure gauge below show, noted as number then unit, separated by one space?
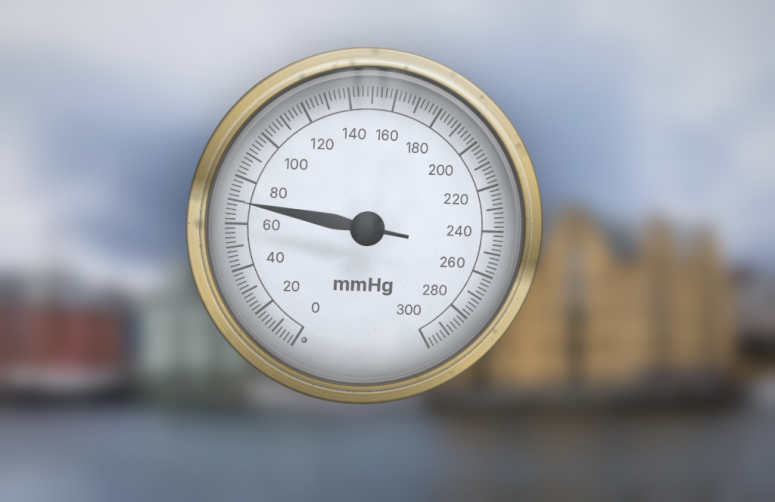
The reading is 70 mmHg
